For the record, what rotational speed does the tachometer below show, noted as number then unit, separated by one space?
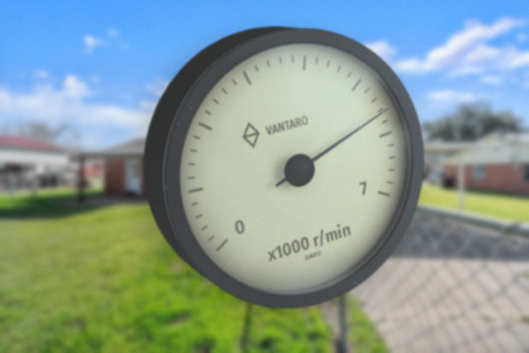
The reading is 5600 rpm
